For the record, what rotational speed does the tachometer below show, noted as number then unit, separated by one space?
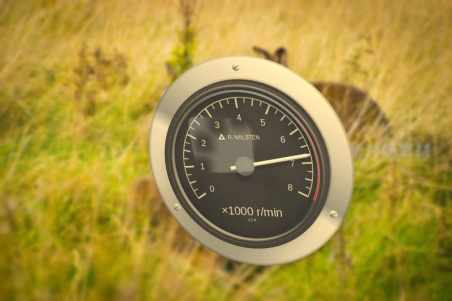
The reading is 6750 rpm
